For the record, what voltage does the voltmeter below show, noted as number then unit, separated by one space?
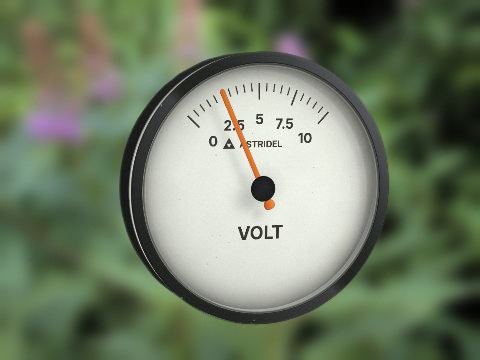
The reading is 2.5 V
